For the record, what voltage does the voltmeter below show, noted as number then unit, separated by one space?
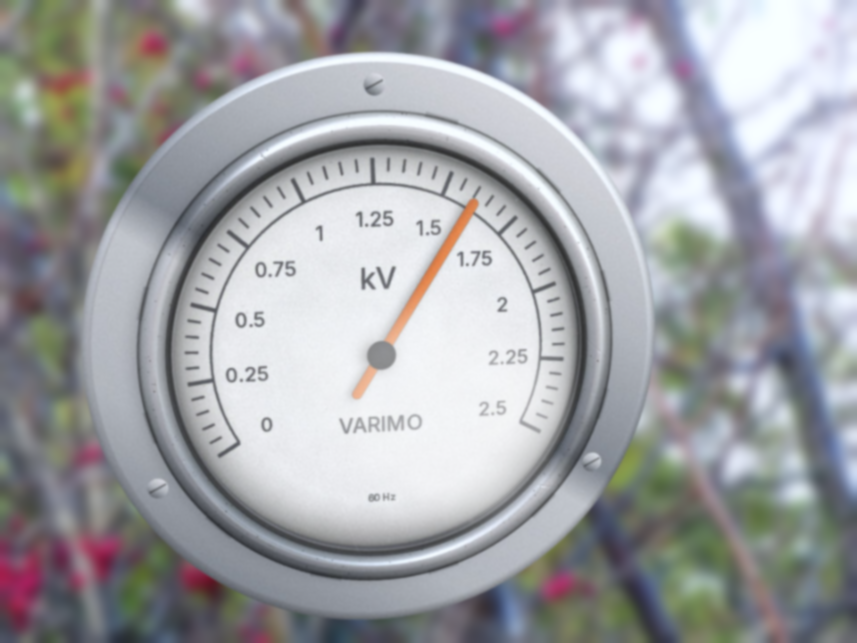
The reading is 1.6 kV
